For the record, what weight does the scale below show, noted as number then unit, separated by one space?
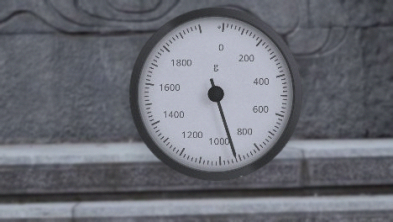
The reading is 920 g
